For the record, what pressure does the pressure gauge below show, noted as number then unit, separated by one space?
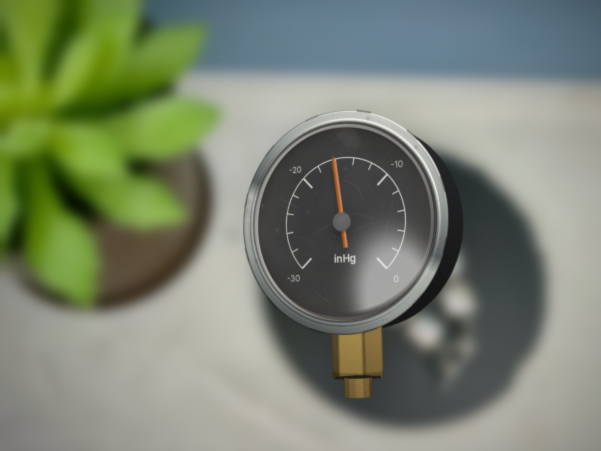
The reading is -16 inHg
